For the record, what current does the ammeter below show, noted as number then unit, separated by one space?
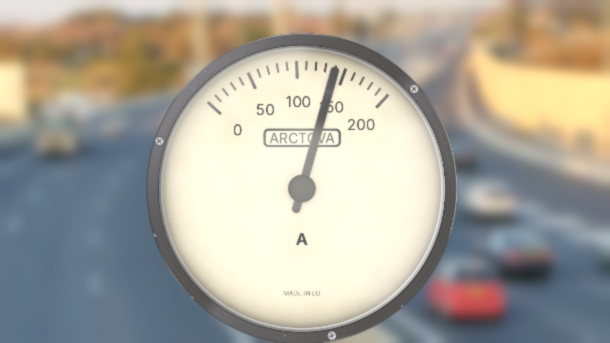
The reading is 140 A
